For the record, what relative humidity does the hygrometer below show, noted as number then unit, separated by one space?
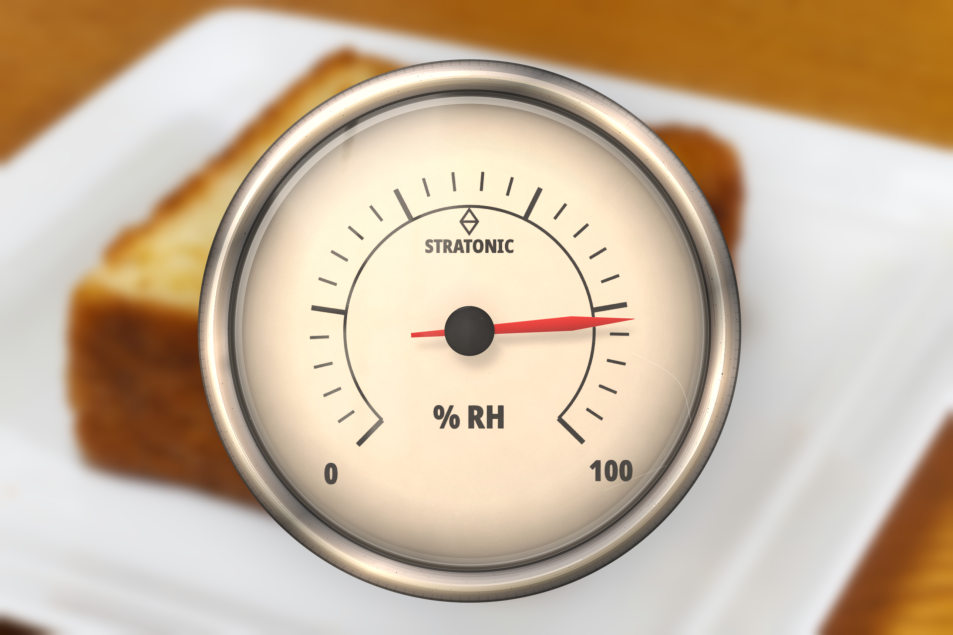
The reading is 82 %
